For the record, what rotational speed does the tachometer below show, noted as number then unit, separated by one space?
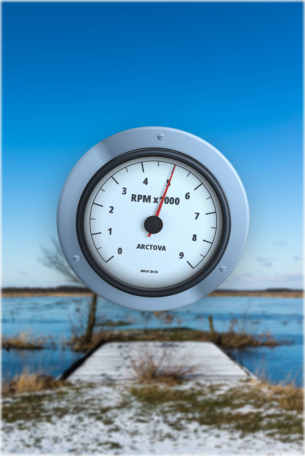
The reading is 5000 rpm
